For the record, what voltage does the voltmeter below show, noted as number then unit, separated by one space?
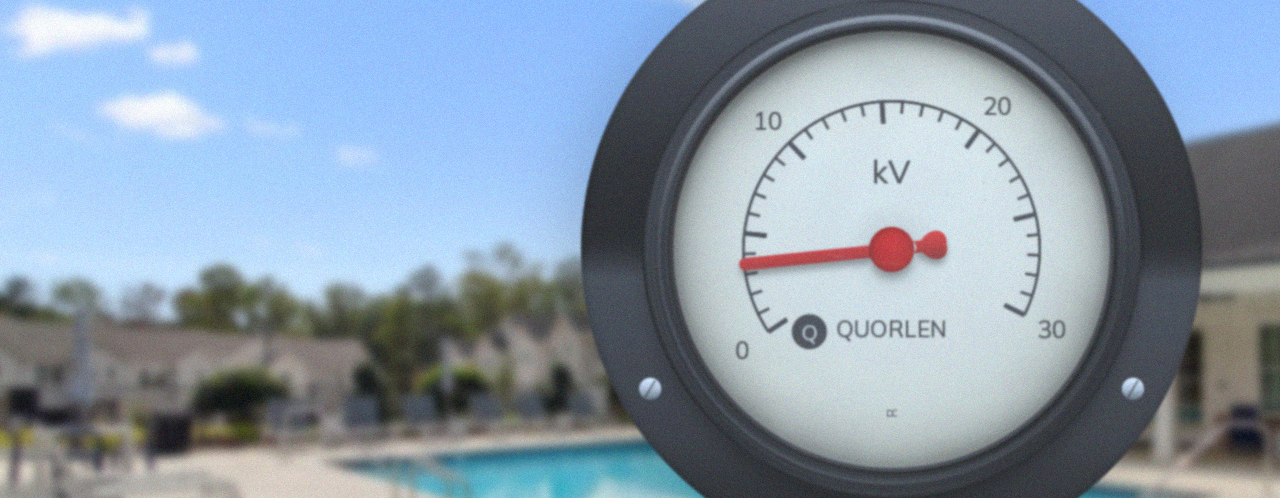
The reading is 3.5 kV
